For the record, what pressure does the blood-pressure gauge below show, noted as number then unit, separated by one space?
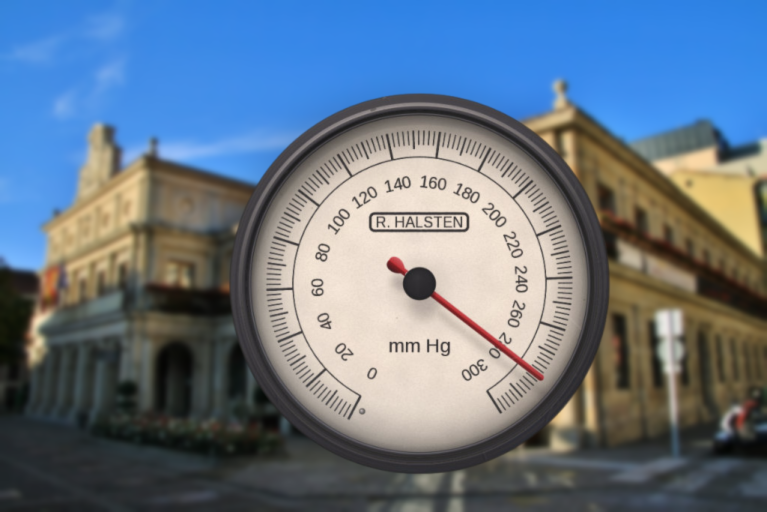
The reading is 280 mmHg
